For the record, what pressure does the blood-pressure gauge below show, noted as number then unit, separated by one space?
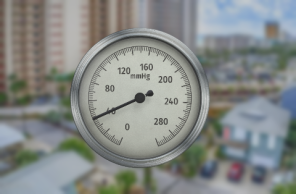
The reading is 40 mmHg
